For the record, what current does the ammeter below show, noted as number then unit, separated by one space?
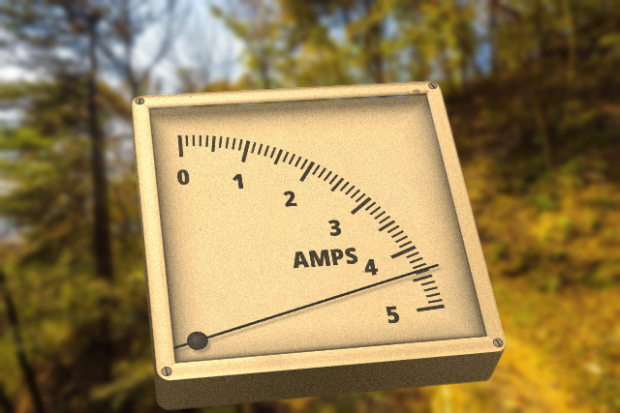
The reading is 4.4 A
